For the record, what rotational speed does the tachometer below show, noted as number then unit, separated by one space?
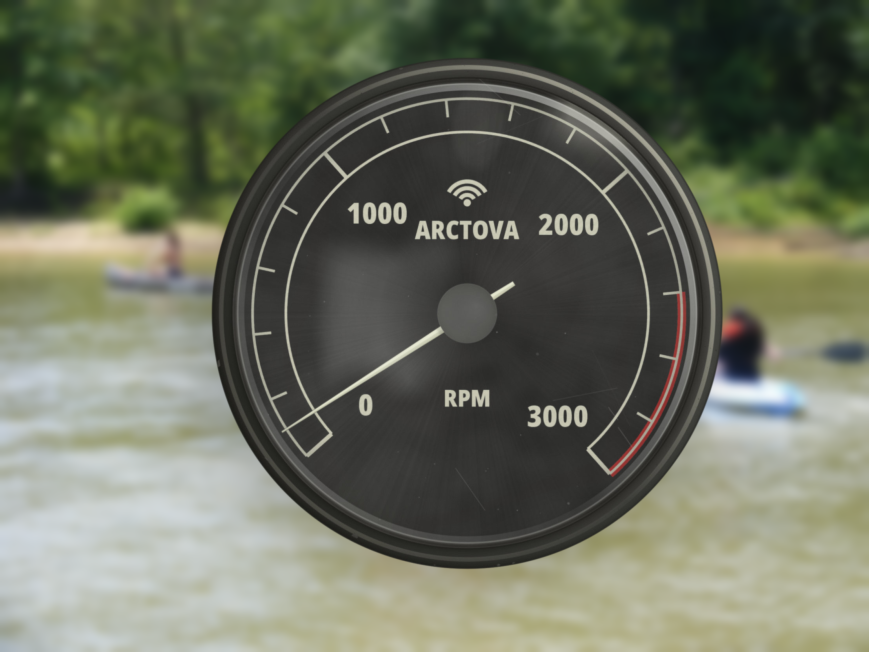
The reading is 100 rpm
